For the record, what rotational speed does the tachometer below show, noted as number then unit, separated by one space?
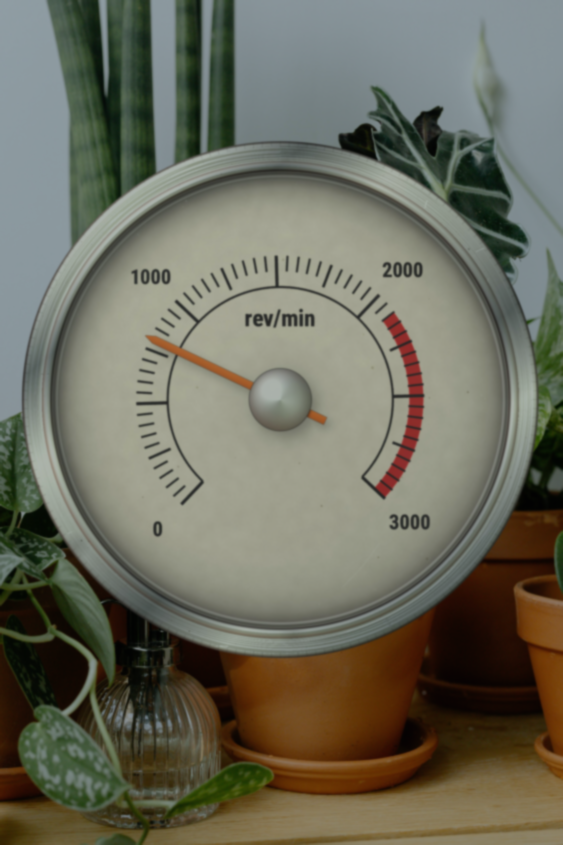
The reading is 800 rpm
